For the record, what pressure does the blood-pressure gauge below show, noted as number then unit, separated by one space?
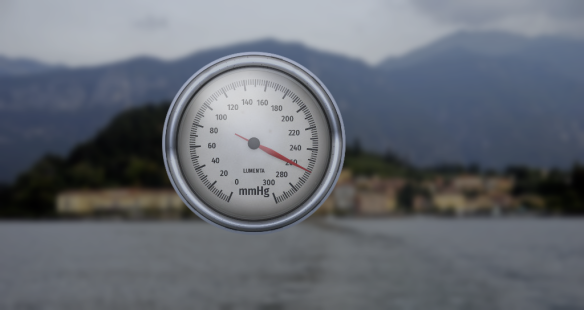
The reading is 260 mmHg
